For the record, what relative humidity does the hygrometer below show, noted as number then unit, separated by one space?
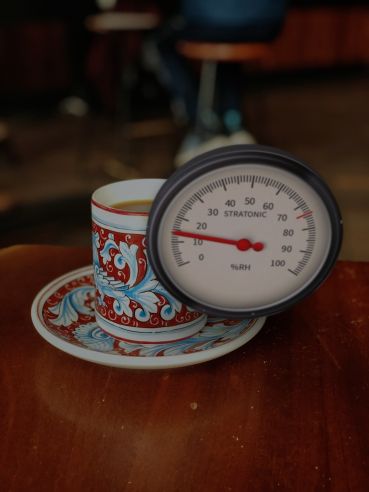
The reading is 15 %
